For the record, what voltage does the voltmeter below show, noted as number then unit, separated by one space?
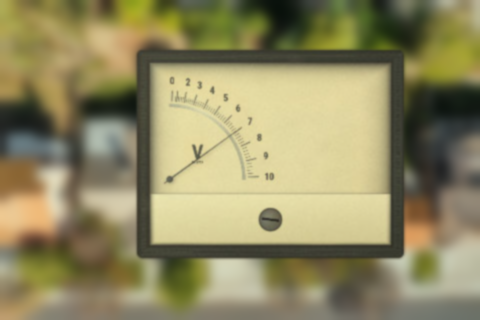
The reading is 7 V
